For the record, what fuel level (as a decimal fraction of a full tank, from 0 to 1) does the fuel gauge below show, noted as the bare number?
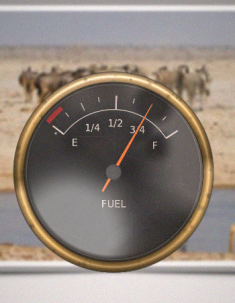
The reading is 0.75
